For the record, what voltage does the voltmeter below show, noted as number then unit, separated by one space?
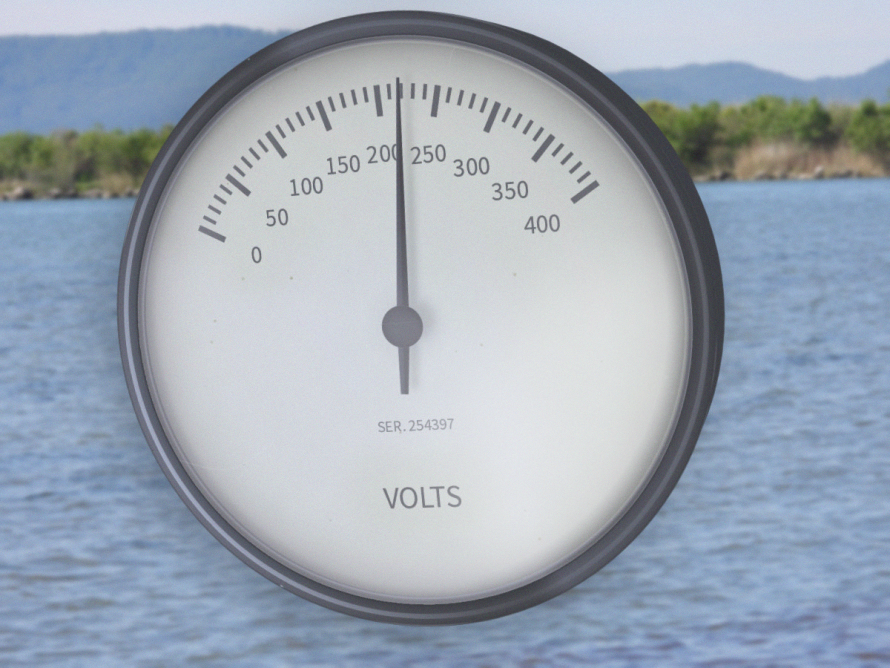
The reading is 220 V
